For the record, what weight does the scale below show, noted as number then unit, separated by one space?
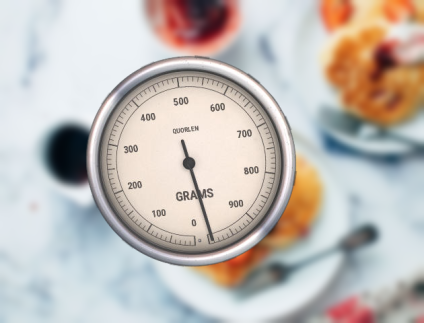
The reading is 990 g
